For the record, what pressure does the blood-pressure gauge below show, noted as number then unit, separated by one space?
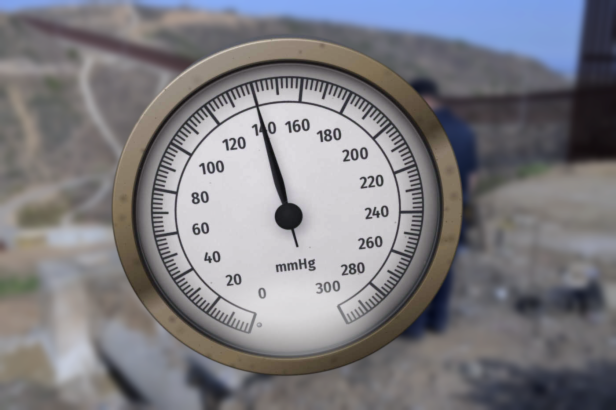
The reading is 140 mmHg
